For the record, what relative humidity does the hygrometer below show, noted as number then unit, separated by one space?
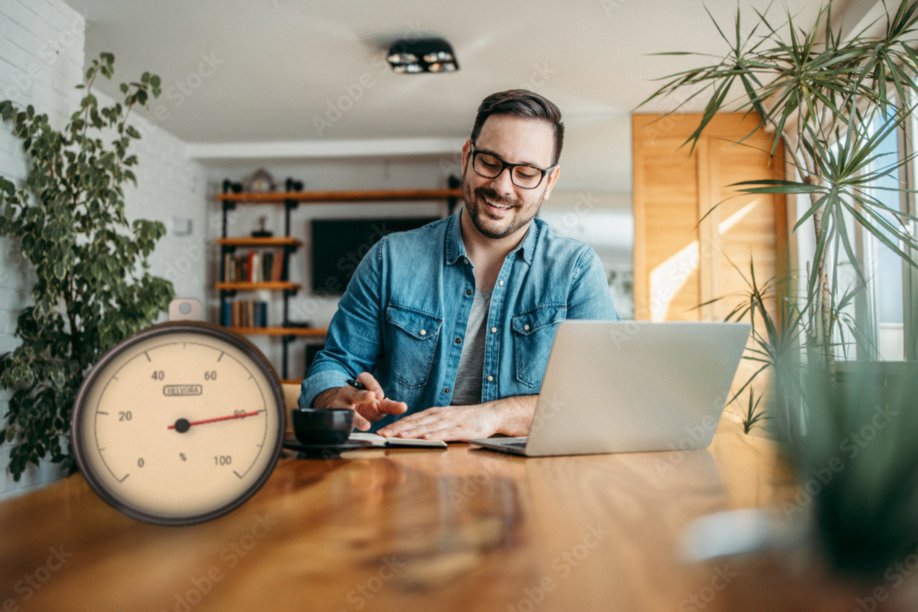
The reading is 80 %
